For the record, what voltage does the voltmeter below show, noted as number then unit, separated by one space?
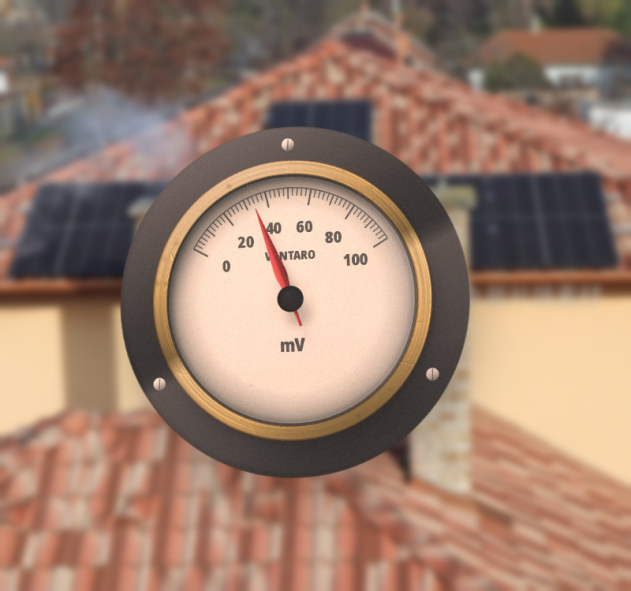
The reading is 34 mV
